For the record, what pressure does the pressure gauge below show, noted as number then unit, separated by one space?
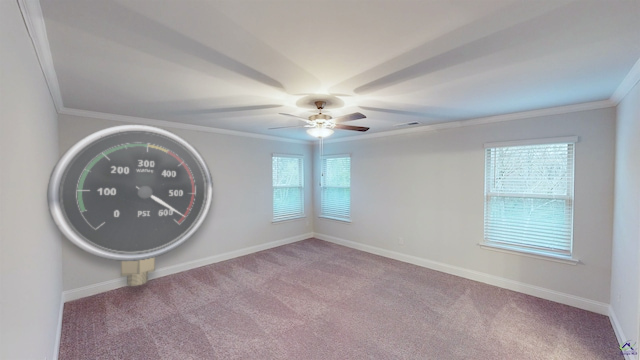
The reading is 575 psi
